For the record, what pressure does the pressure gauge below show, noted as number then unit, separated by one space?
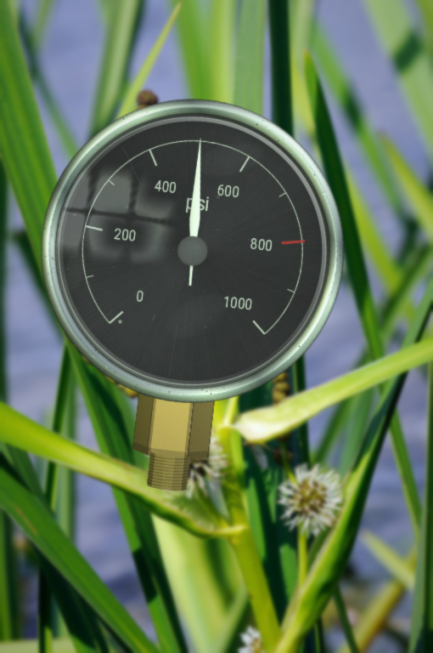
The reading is 500 psi
